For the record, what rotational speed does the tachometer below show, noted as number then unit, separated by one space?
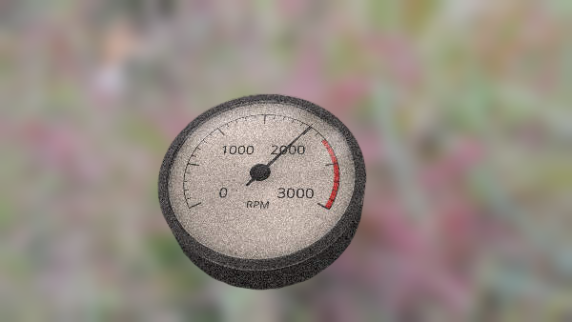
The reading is 2000 rpm
